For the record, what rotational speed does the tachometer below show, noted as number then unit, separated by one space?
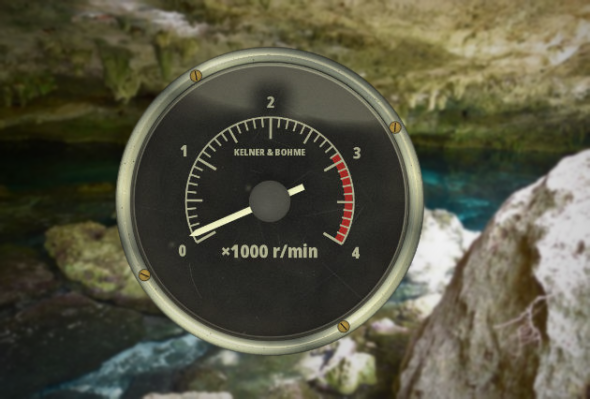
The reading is 100 rpm
